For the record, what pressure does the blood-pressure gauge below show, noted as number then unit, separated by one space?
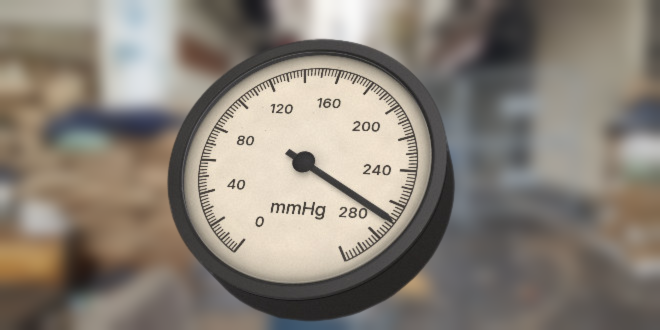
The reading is 270 mmHg
